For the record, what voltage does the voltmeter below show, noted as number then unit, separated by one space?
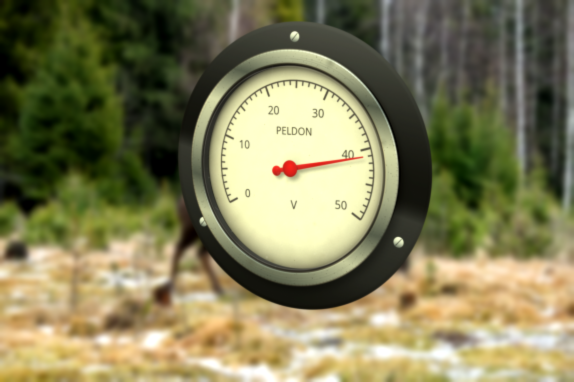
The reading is 41 V
